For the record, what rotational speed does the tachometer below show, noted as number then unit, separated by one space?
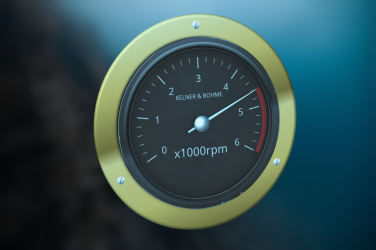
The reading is 4600 rpm
